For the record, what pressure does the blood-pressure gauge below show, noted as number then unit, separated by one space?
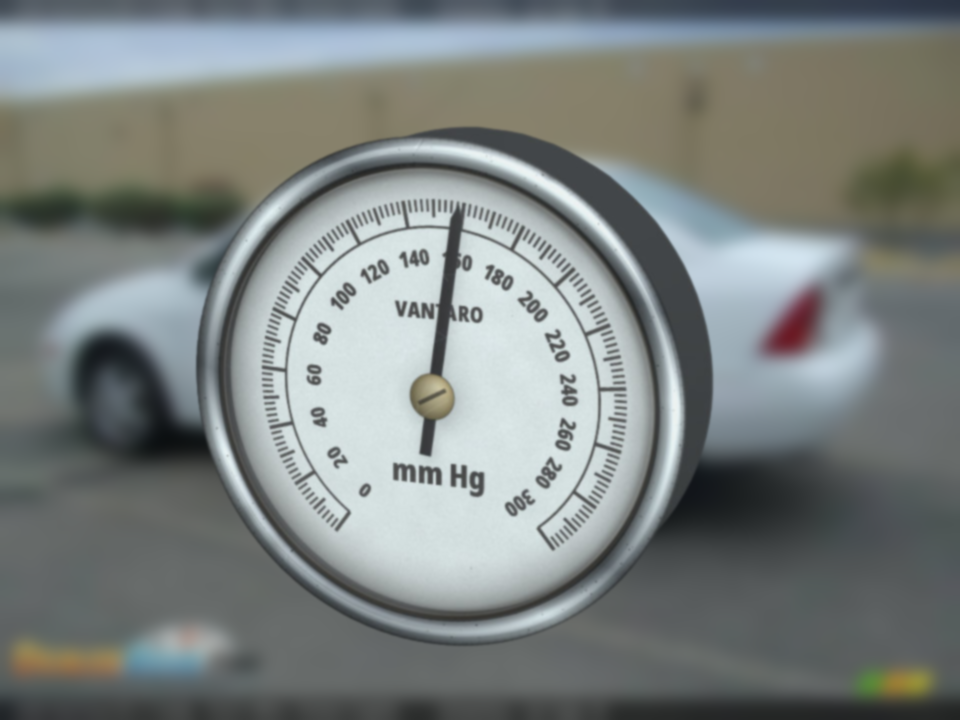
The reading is 160 mmHg
